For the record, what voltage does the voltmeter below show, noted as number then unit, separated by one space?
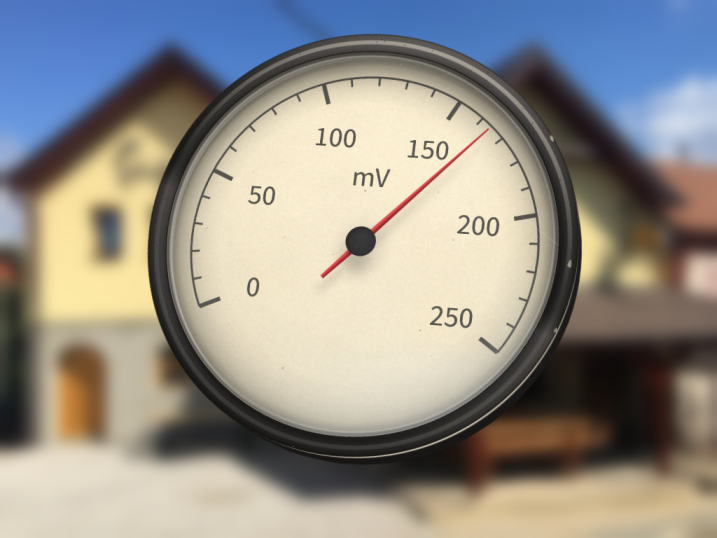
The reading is 165 mV
